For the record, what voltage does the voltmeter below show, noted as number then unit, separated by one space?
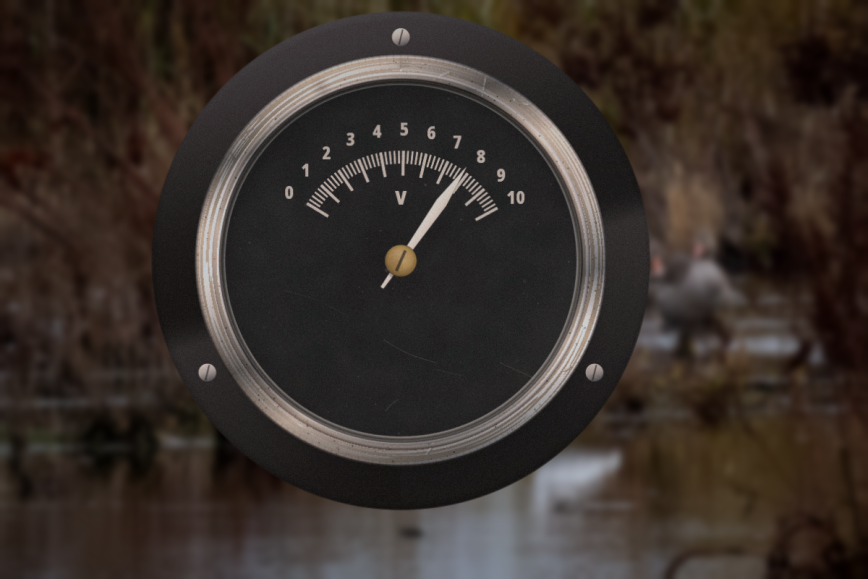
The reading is 7.8 V
